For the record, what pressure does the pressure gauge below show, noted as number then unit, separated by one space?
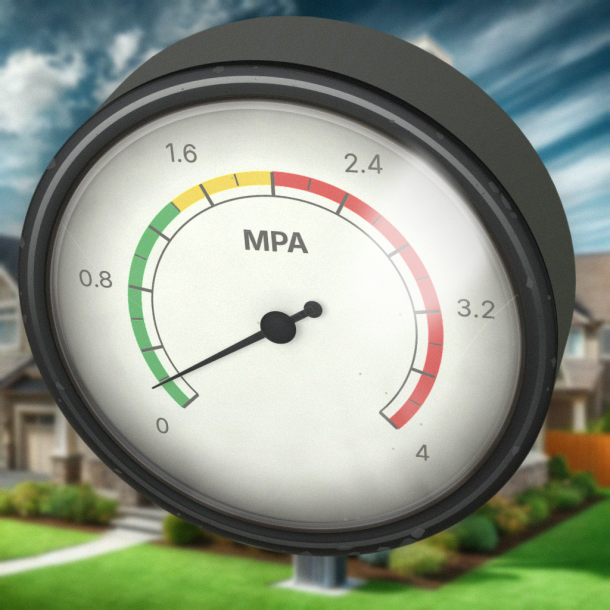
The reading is 0.2 MPa
